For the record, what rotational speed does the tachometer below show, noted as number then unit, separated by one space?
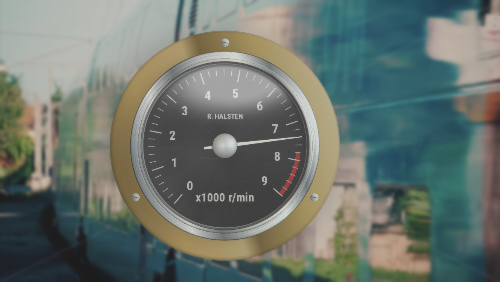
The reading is 7400 rpm
